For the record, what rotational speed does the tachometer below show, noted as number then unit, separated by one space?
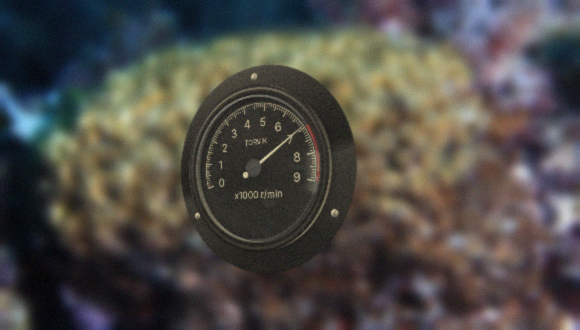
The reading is 7000 rpm
